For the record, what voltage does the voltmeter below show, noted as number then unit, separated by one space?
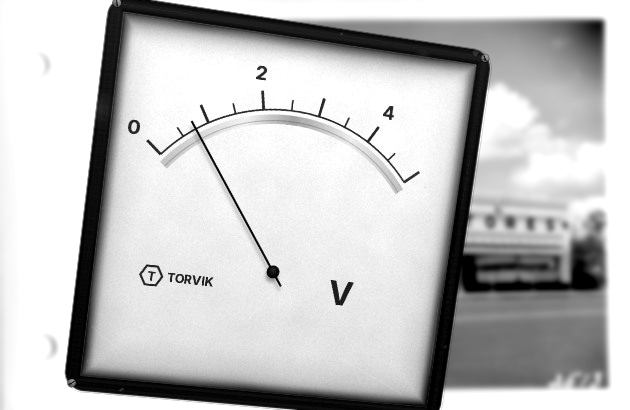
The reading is 0.75 V
